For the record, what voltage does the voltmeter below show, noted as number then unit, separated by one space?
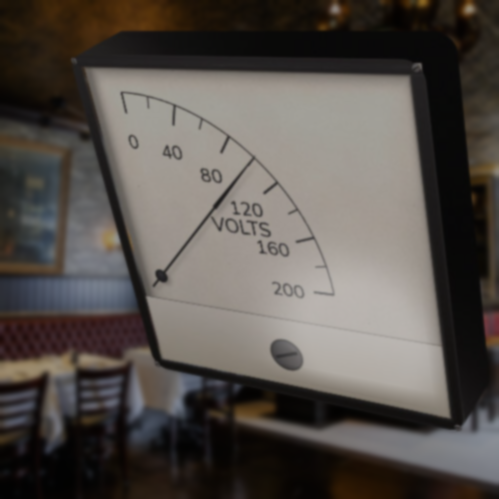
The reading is 100 V
